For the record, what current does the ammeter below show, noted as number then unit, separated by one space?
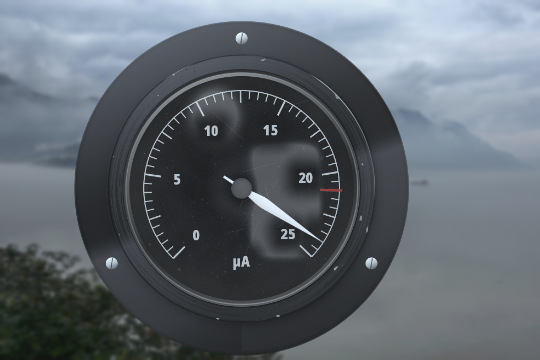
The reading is 24 µA
